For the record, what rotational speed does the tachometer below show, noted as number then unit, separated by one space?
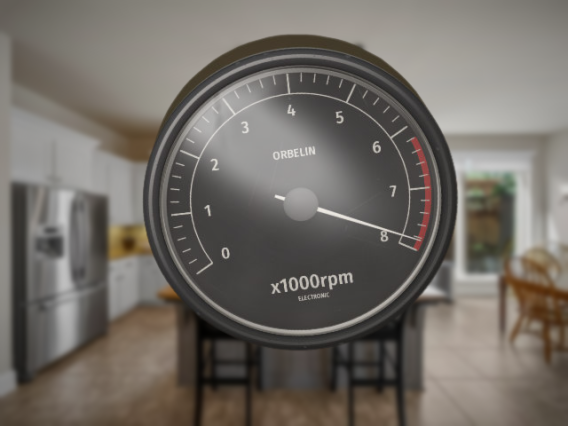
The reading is 7800 rpm
